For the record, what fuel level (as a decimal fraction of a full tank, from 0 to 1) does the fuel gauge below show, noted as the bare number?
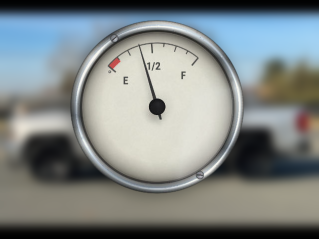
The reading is 0.375
